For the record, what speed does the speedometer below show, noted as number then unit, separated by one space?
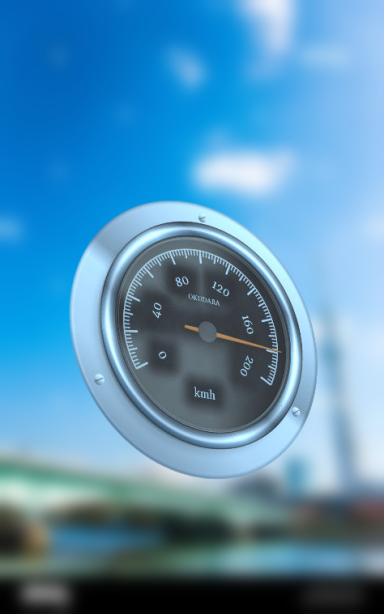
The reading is 180 km/h
